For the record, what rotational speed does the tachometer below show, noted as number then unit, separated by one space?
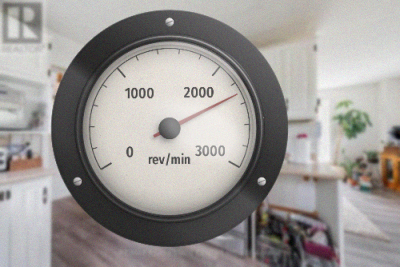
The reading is 2300 rpm
